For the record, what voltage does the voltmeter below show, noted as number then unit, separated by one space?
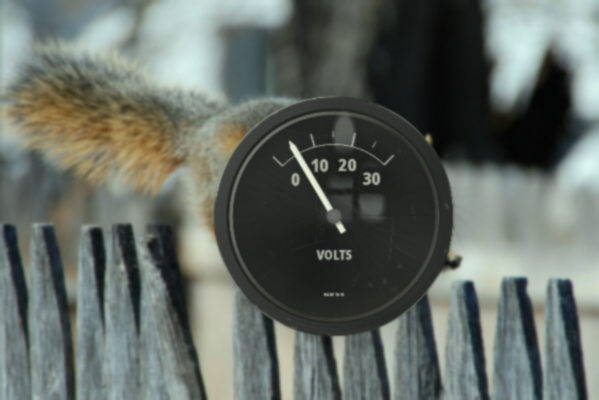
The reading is 5 V
